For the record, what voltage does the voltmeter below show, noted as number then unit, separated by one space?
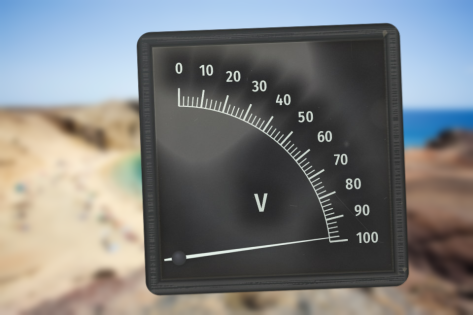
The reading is 98 V
